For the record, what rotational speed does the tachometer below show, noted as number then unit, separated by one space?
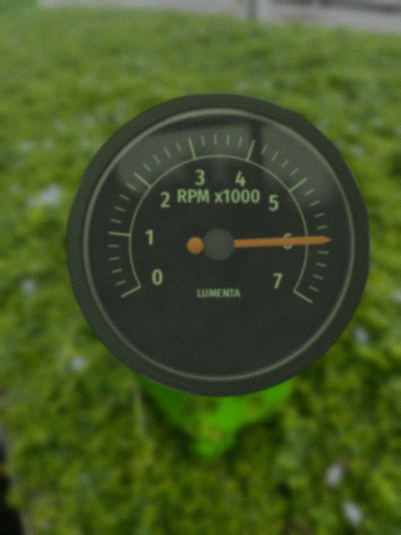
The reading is 6000 rpm
